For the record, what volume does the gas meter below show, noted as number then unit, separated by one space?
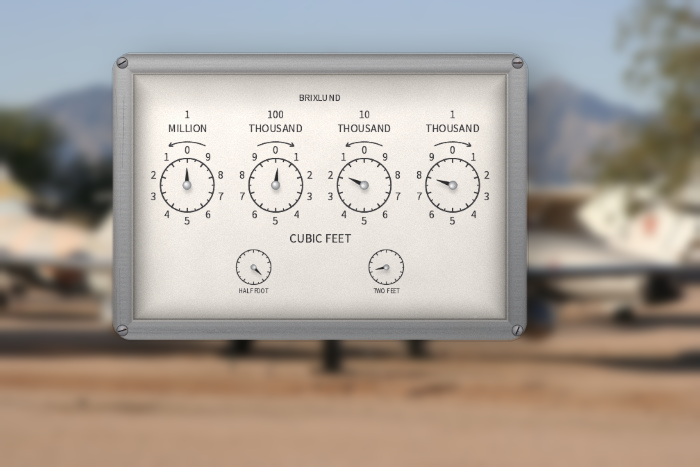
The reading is 1800 ft³
